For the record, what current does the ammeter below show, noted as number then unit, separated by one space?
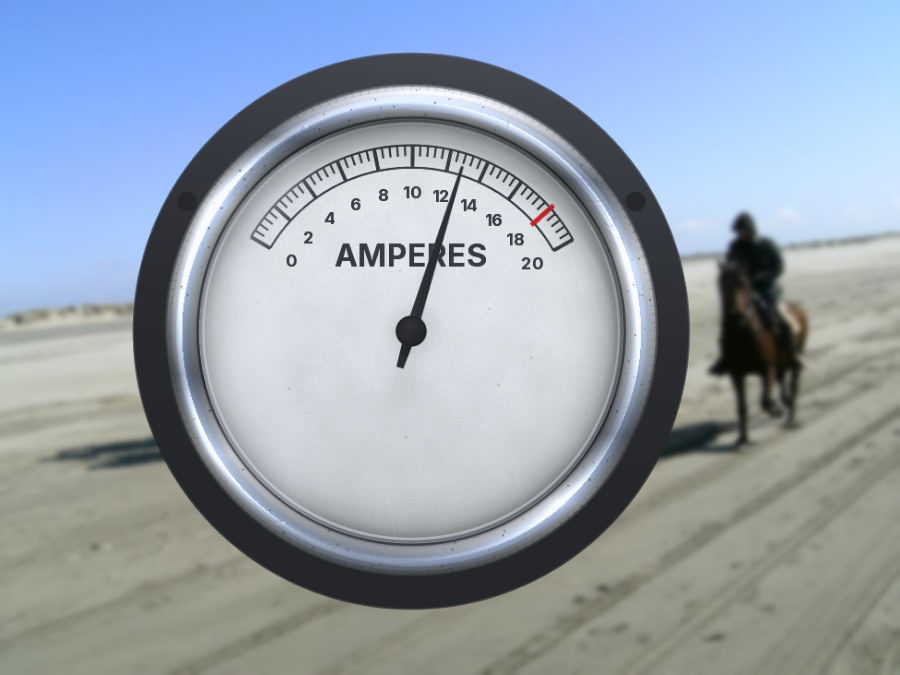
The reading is 12.8 A
